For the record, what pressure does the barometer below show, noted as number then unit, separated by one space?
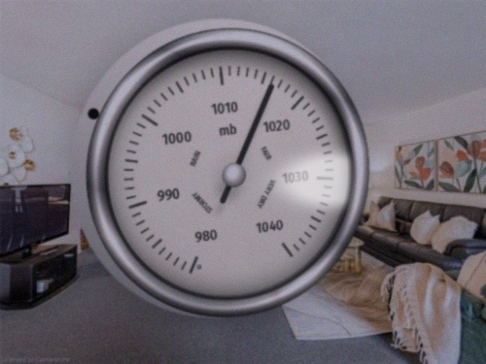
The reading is 1016 mbar
